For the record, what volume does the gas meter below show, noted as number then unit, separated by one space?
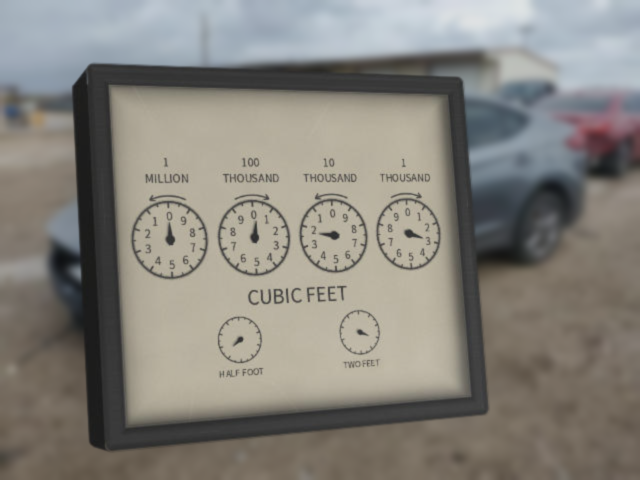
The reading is 2300 ft³
